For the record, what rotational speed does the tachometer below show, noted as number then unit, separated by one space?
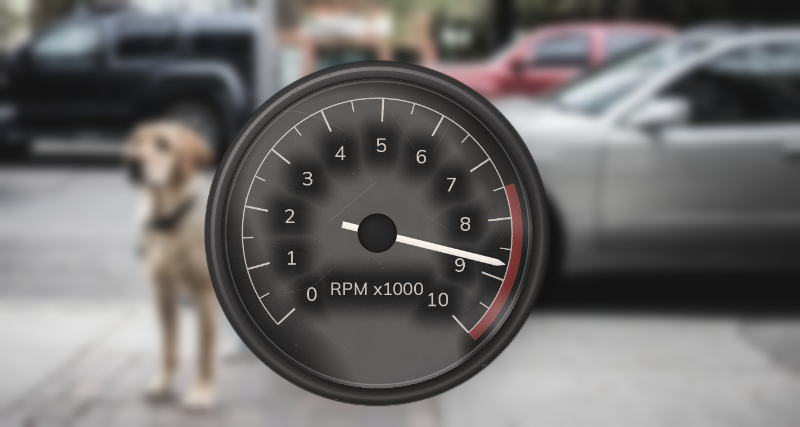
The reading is 8750 rpm
